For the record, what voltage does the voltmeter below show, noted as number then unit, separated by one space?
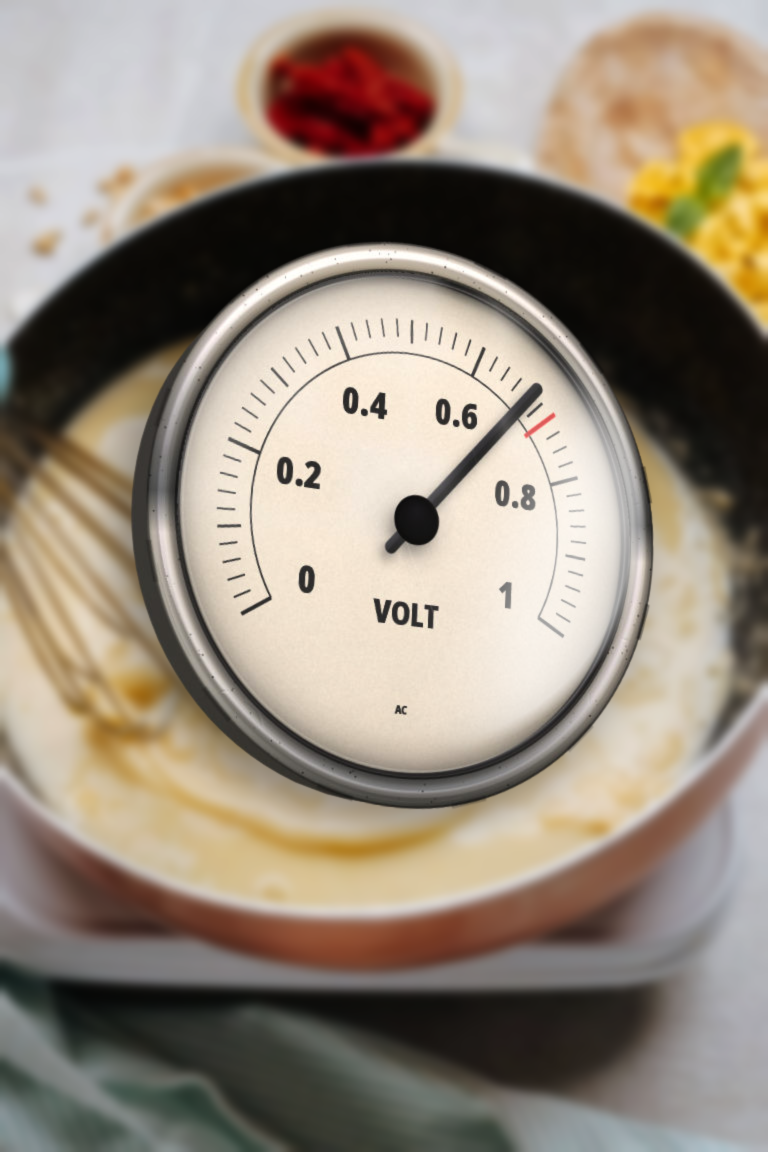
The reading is 0.68 V
